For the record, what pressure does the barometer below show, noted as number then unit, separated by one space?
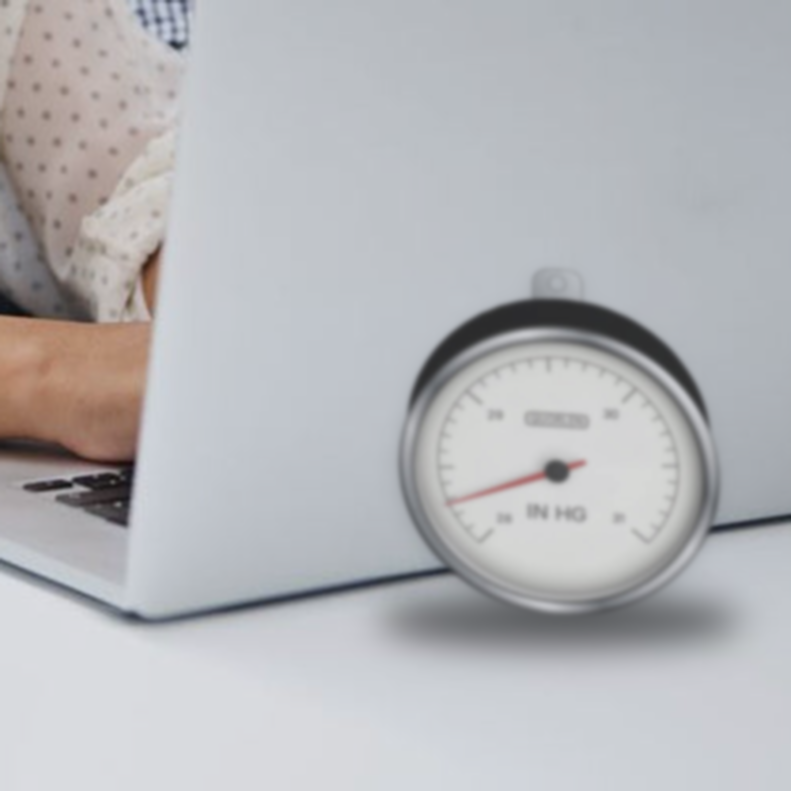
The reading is 28.3 inHg
